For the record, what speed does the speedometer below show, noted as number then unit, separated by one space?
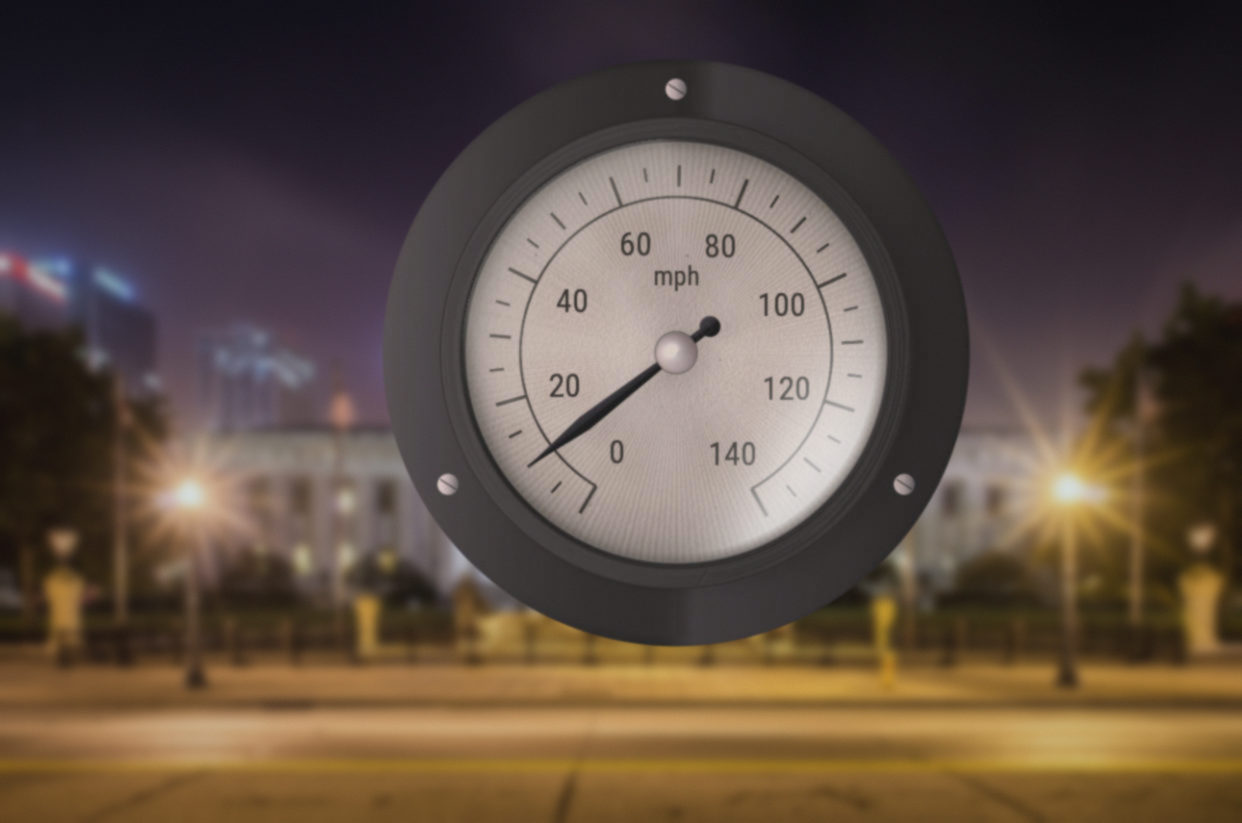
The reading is 10 mph
